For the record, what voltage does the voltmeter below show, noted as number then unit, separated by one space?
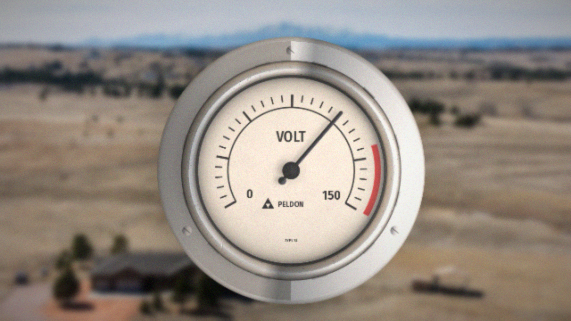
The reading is 100 V
